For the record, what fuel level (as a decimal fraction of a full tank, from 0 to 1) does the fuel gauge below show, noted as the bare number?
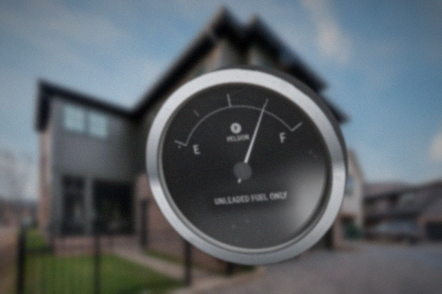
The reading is 0.75
